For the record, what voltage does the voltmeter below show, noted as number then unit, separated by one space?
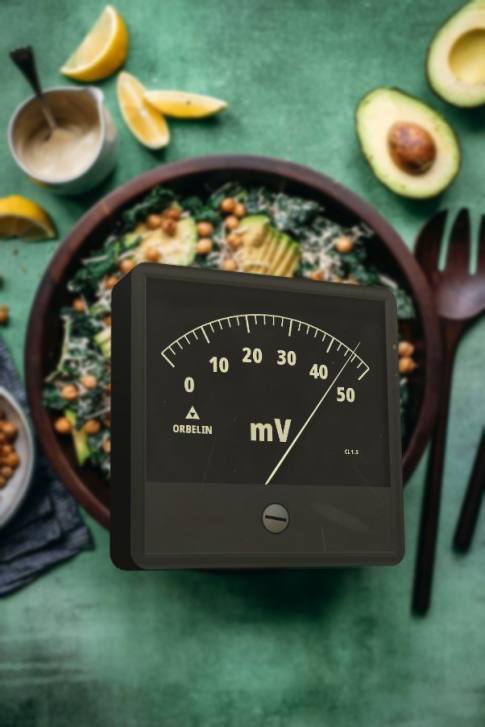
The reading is 45 mV
